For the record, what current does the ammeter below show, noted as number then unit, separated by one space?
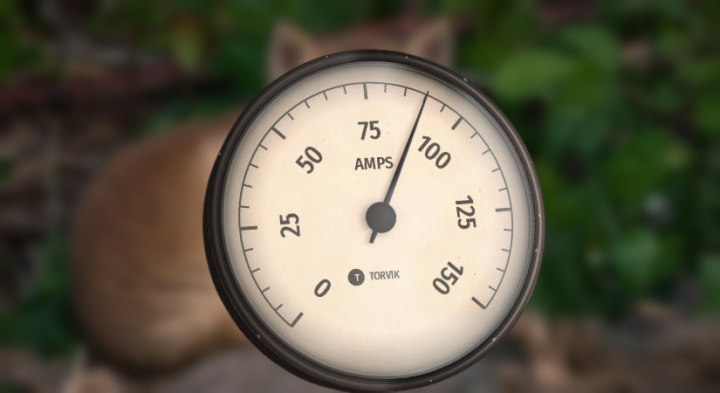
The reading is 90 A
